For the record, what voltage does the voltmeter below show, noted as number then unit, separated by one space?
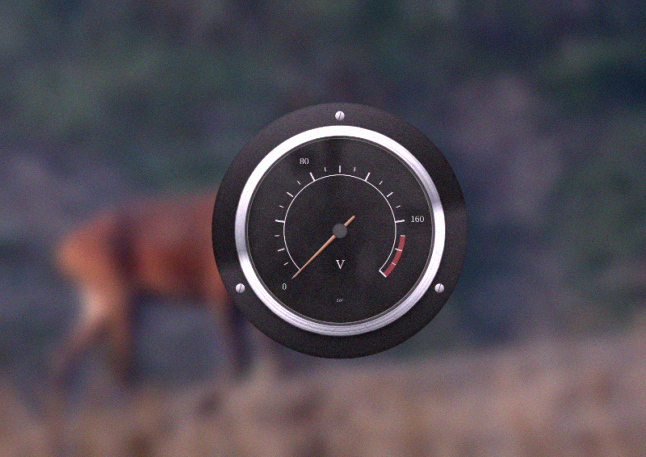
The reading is 0 V
